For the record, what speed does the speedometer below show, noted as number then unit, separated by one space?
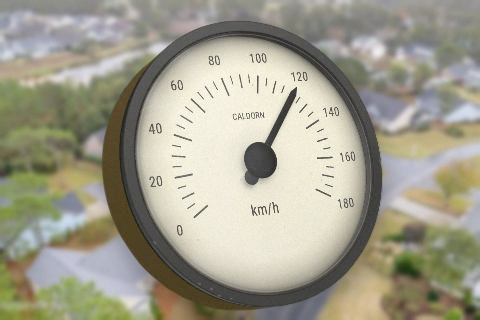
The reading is 120 km/h
